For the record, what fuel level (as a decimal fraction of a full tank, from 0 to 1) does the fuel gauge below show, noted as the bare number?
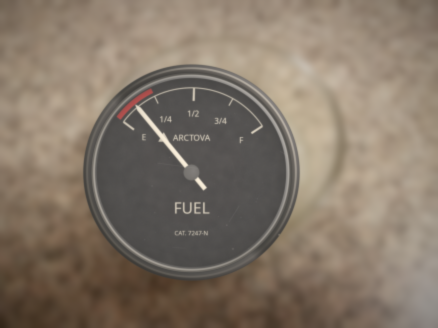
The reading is 0.125
